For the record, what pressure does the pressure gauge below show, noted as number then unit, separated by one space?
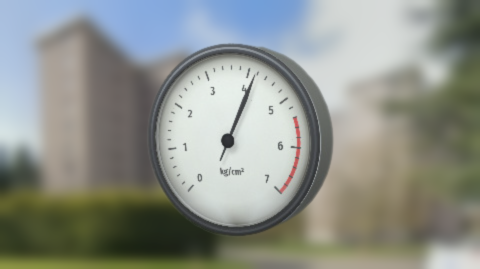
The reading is 4.2 kg/cm²
